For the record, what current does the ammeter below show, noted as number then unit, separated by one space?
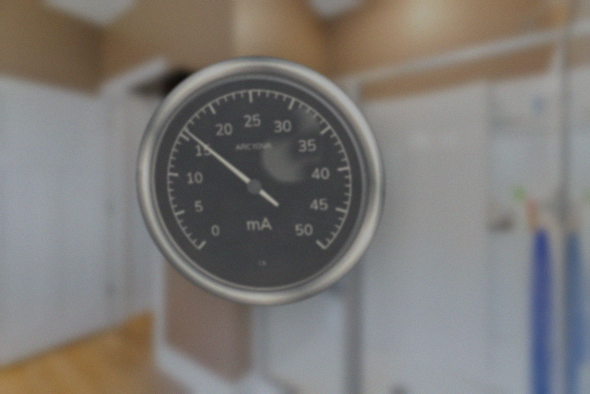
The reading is 16 mA
